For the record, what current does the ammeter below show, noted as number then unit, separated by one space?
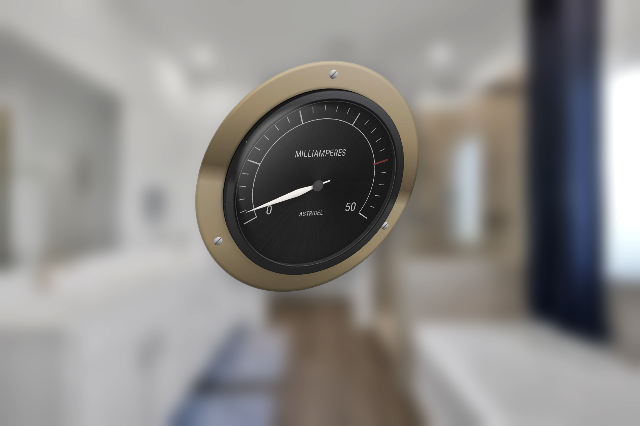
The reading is 2 mA
